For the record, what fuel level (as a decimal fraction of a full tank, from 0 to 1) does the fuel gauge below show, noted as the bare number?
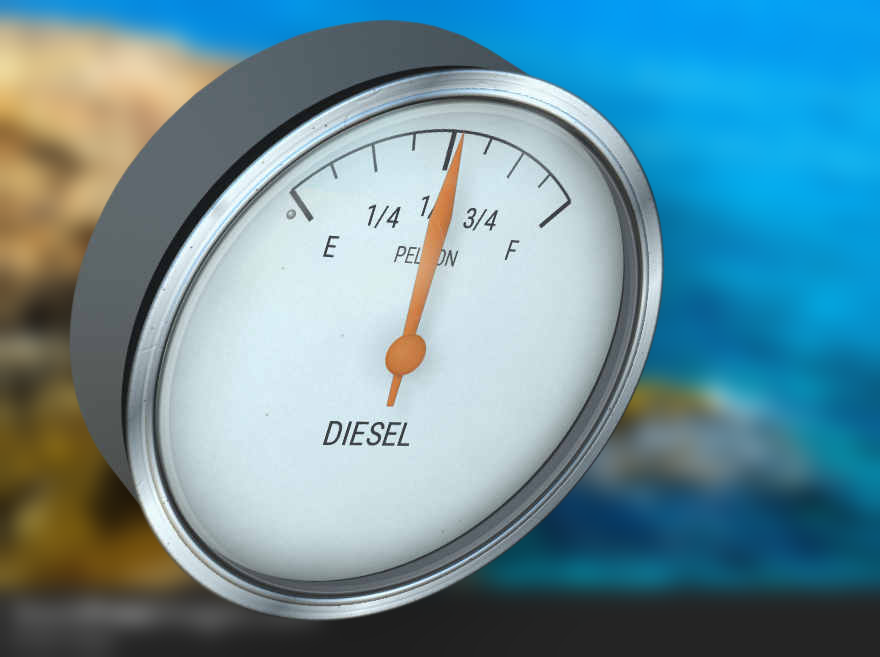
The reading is 0.5
